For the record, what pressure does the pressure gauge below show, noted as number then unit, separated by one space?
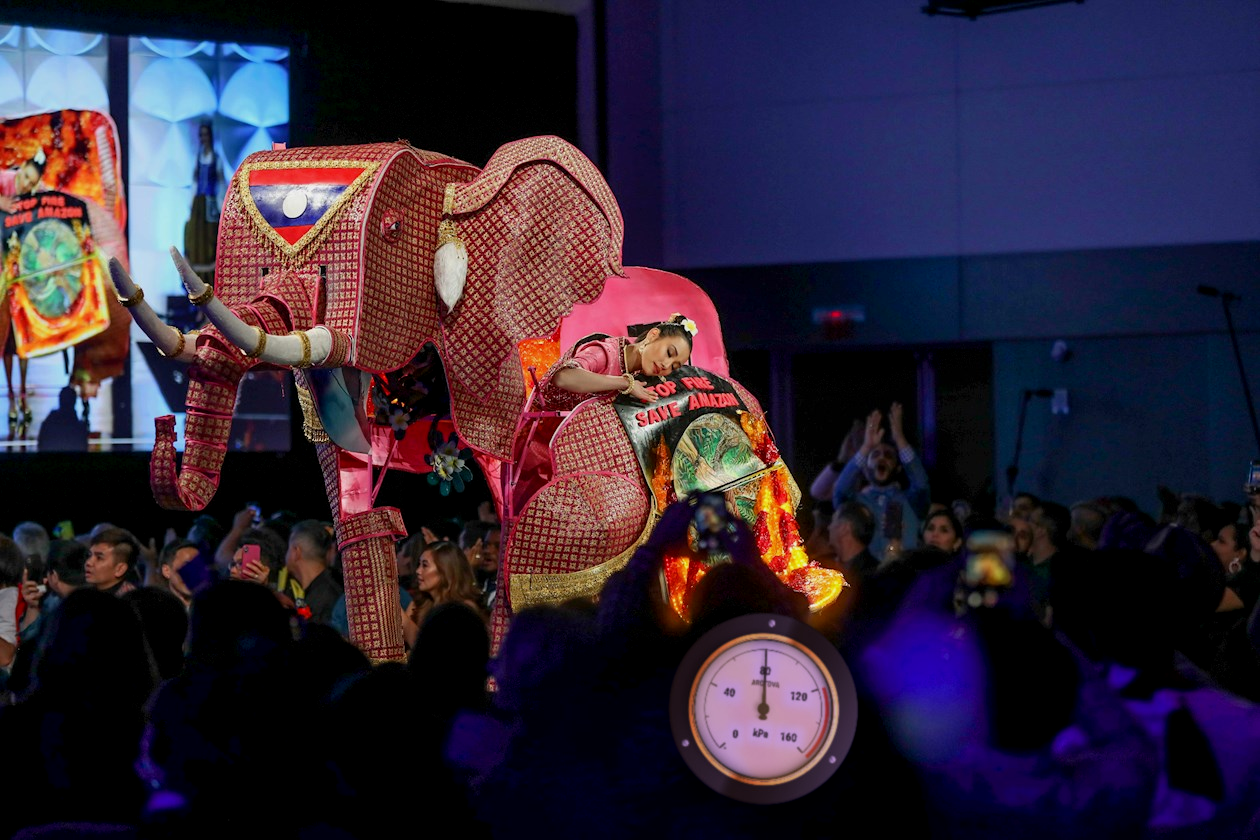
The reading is 80 kPa
